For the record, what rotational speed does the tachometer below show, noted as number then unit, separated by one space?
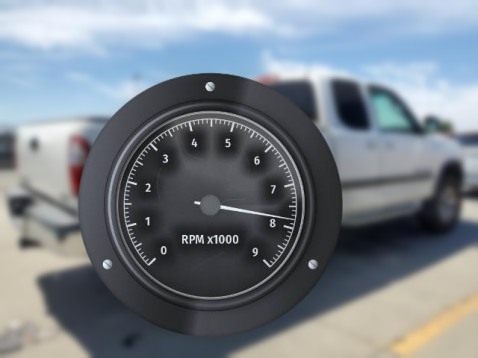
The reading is 7800 rpm
